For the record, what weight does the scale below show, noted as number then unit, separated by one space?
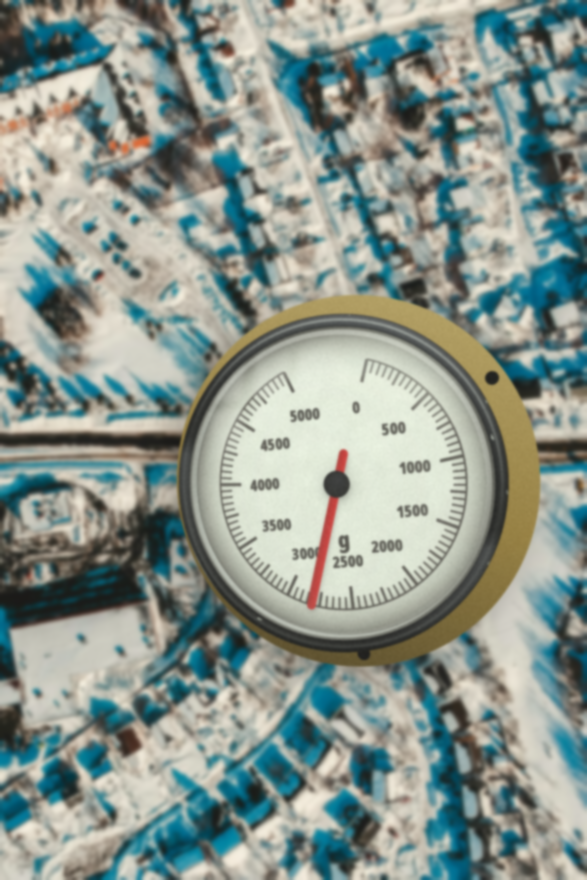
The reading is 2800 g
